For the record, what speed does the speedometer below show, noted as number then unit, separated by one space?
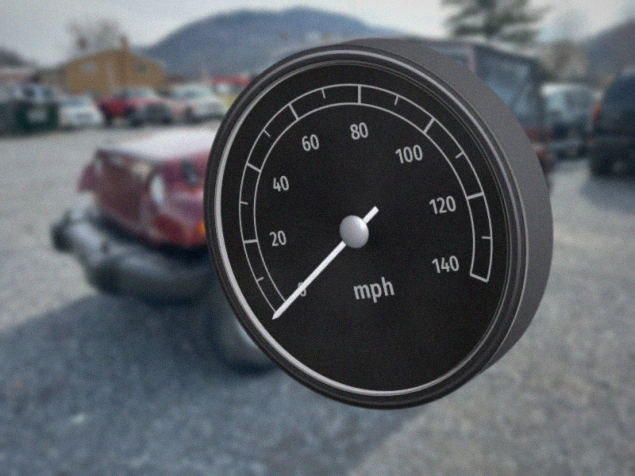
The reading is 0 mph
